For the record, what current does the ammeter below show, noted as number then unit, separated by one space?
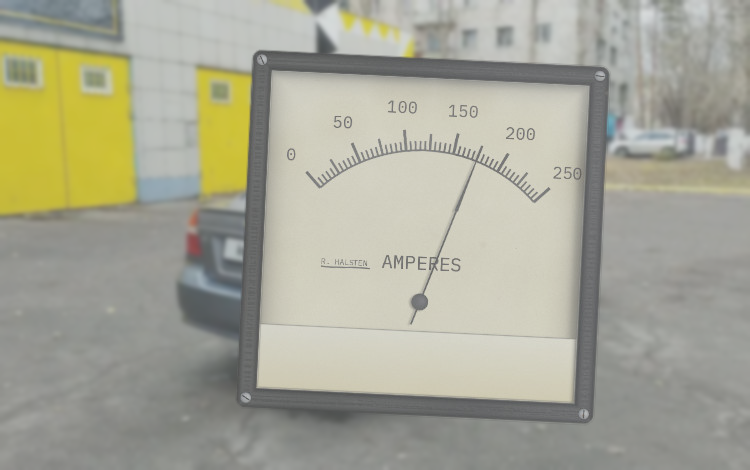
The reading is 175 A
